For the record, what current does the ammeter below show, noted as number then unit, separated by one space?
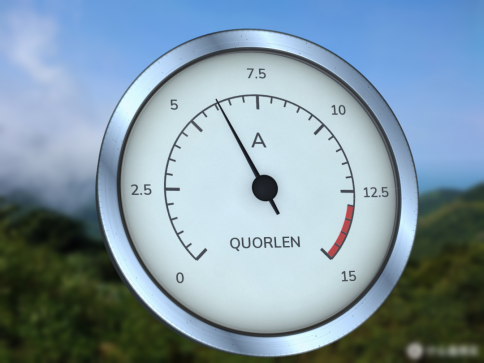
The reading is 6 A
